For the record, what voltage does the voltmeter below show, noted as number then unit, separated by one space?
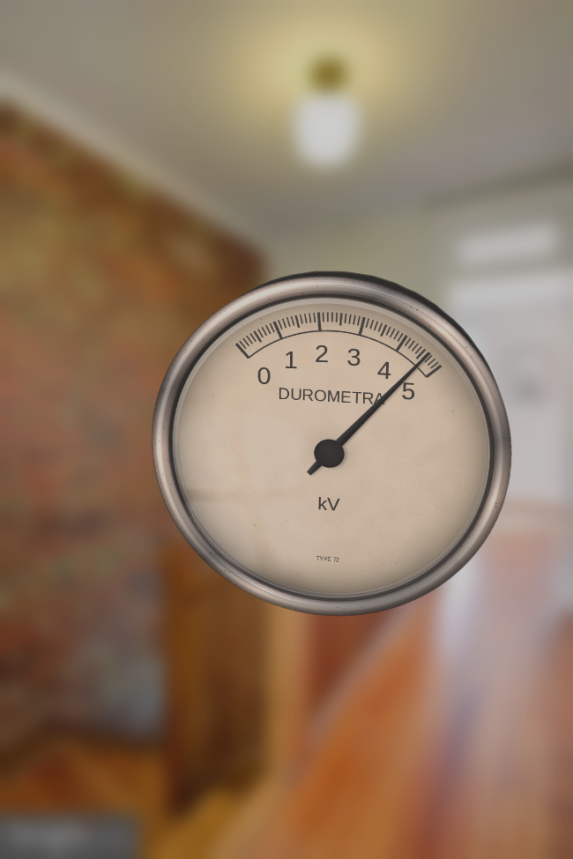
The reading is 4.6 kV
